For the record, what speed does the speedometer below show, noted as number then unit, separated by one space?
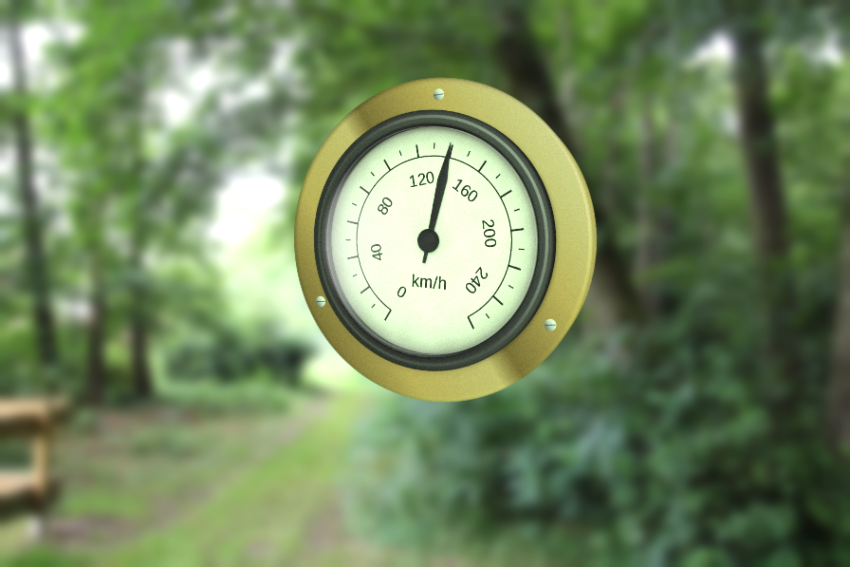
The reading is 140 km/h
